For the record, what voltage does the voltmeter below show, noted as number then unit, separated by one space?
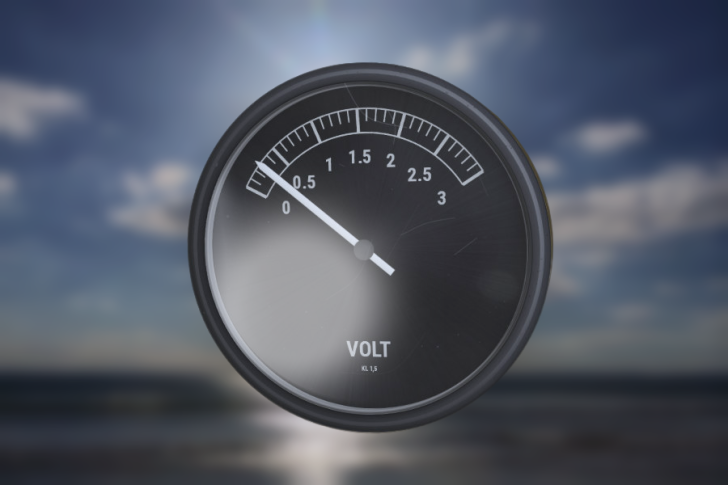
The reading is 0.3 V
